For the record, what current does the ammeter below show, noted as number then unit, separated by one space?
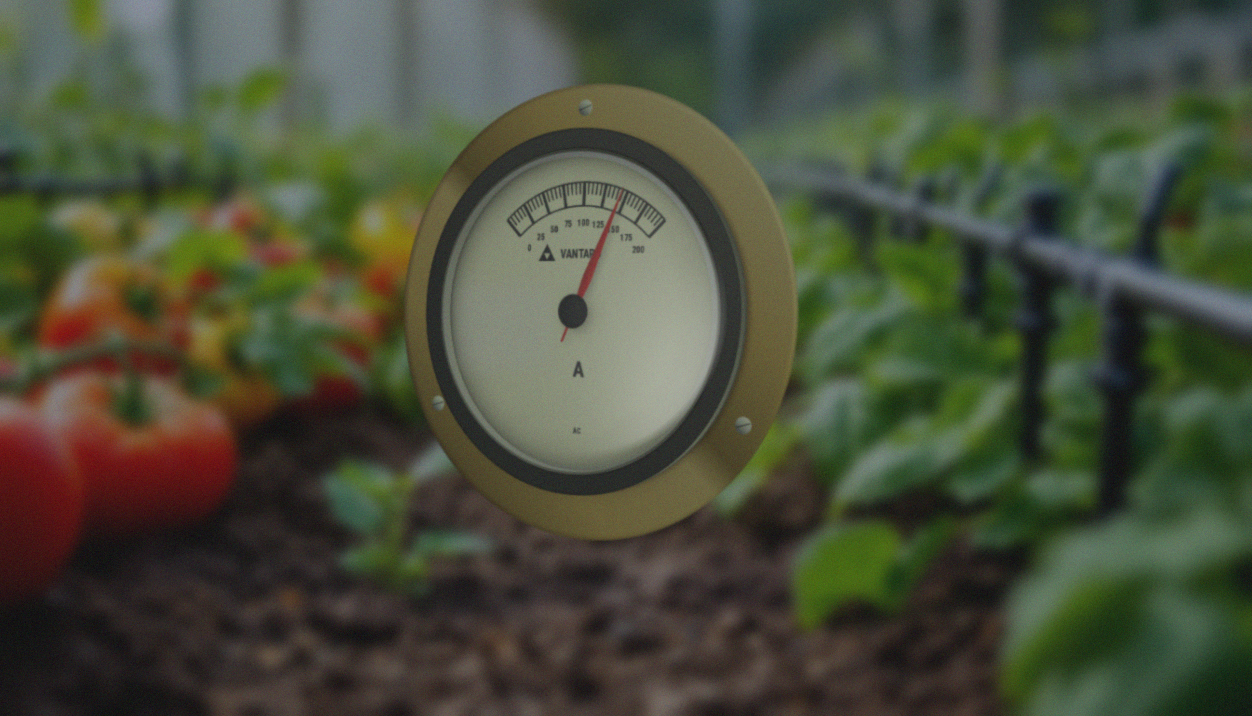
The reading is 150 A
